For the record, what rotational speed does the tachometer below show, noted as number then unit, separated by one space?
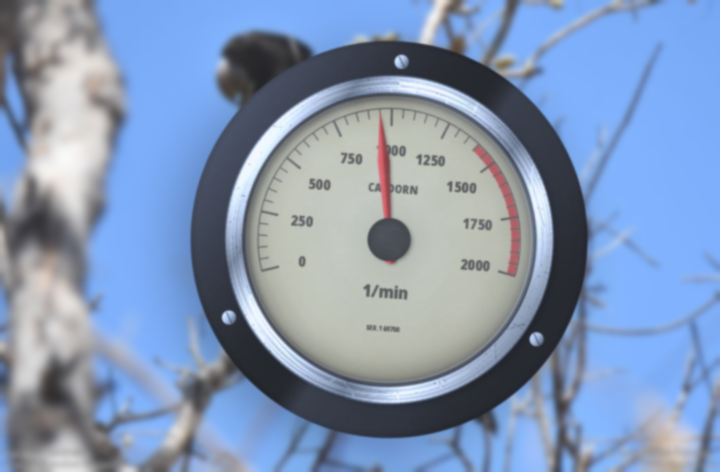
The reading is 950 rpm
